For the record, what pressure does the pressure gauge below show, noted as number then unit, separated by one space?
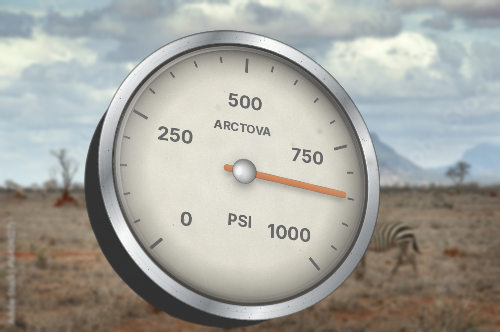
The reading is 850 psi
